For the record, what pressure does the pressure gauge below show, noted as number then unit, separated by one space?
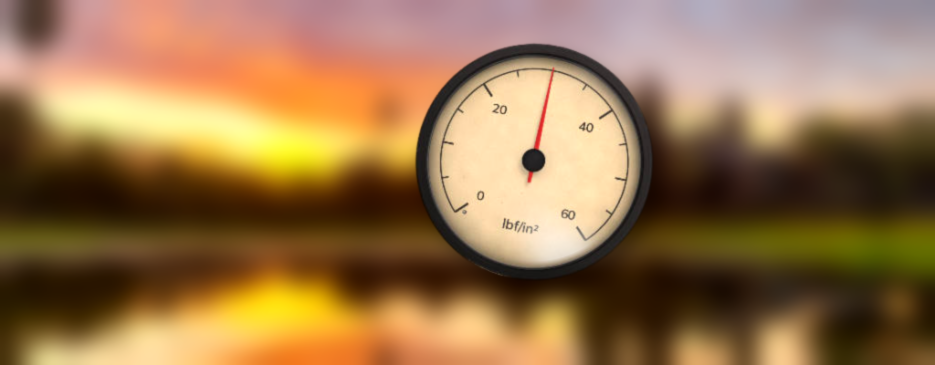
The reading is 30 psi
